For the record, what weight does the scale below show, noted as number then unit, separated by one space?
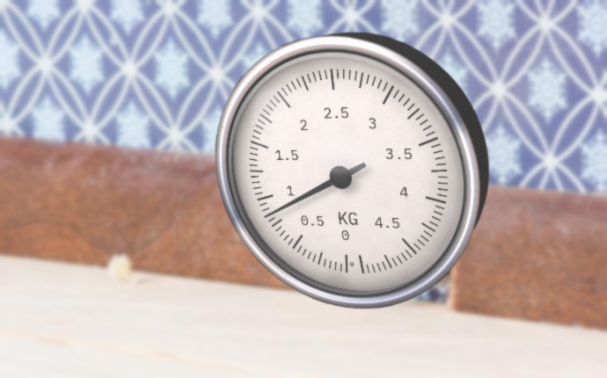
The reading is 0.85 kg
